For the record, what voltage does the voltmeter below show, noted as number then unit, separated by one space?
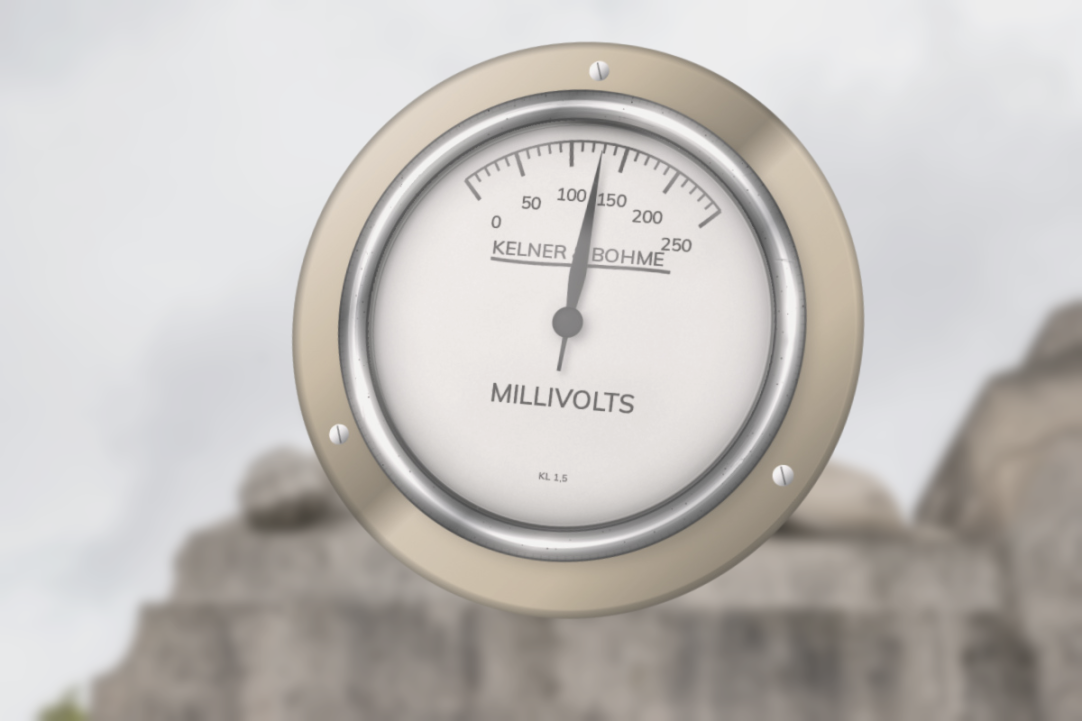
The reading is 130 mV
